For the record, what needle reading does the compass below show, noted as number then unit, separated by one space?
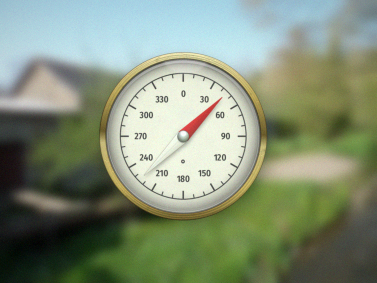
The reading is 45 °
